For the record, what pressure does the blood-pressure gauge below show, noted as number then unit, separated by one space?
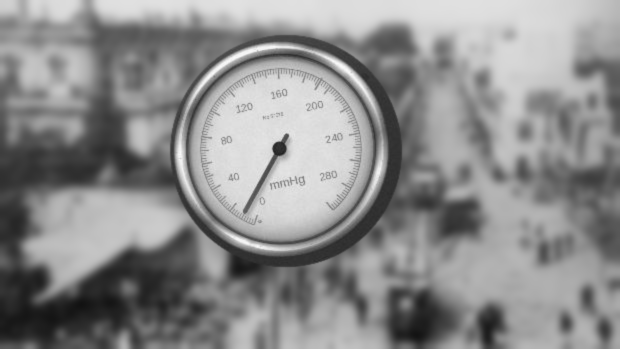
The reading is 10 mmHg
